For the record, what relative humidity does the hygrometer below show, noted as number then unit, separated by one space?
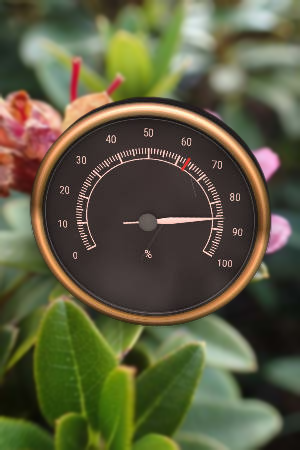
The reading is 85 %
